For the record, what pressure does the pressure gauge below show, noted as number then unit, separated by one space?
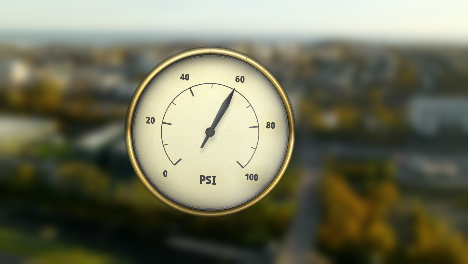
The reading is 60 psi
